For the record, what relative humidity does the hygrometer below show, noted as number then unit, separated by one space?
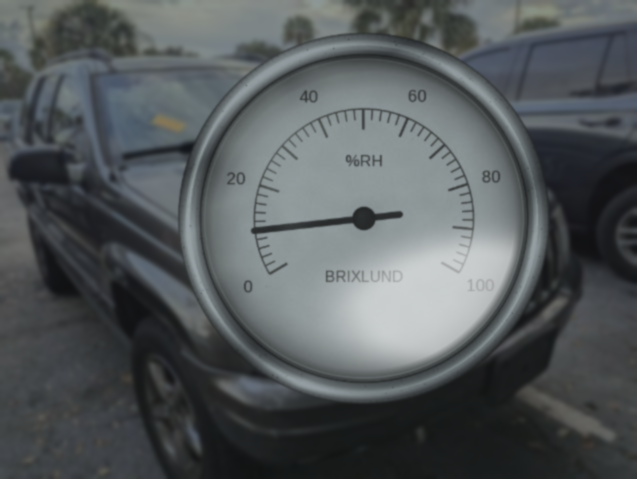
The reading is 10 %
